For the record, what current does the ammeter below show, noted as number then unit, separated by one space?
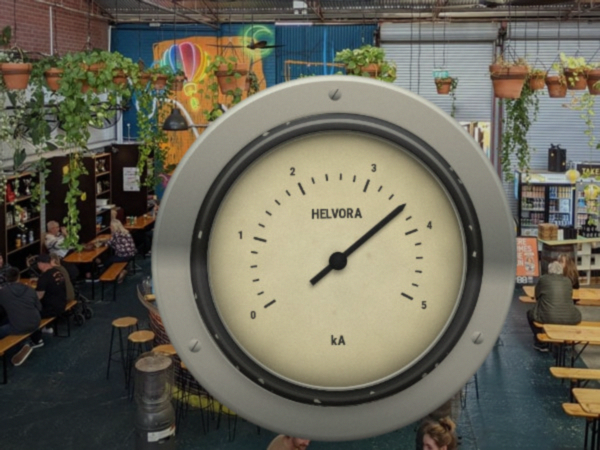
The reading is 3.6 kA
